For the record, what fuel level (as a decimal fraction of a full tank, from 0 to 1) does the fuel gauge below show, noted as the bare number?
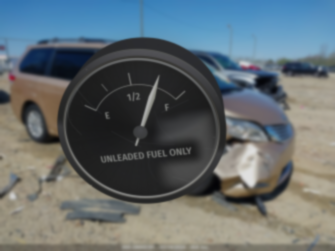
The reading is 0.75
